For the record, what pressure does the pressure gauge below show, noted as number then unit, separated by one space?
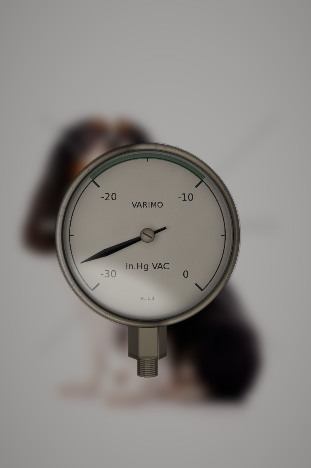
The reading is -27.5 inHg
